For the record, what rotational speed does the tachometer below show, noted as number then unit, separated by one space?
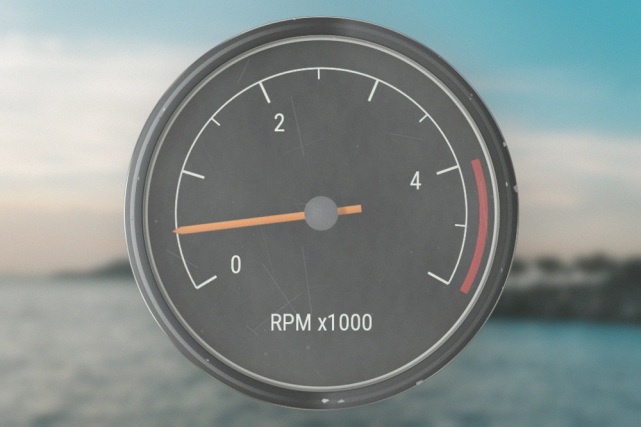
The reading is 500 rpm
